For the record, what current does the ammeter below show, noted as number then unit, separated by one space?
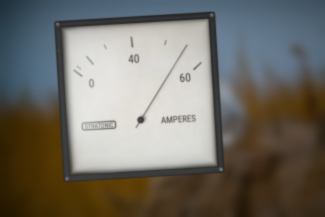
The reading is 55 A
